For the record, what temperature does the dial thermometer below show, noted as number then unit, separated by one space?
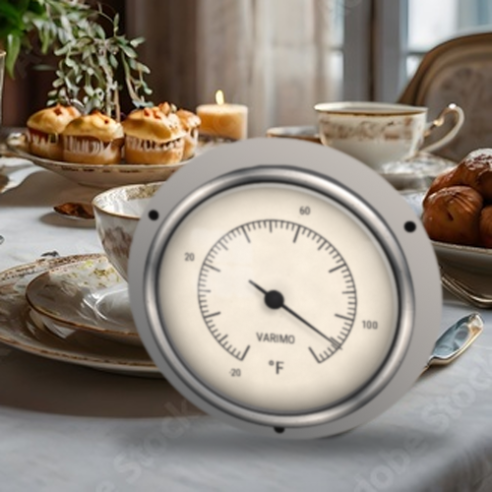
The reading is 110 °F
